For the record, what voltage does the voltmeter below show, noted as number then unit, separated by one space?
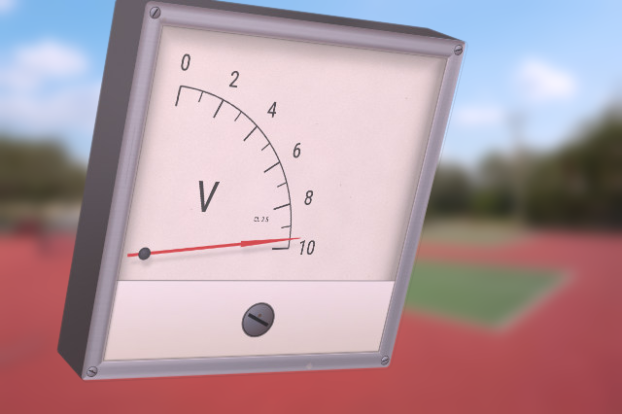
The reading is 9.5 V
